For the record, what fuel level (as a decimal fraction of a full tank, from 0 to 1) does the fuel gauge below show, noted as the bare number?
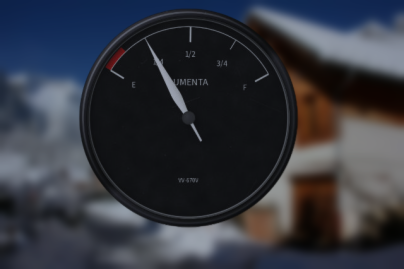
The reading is 0.25
